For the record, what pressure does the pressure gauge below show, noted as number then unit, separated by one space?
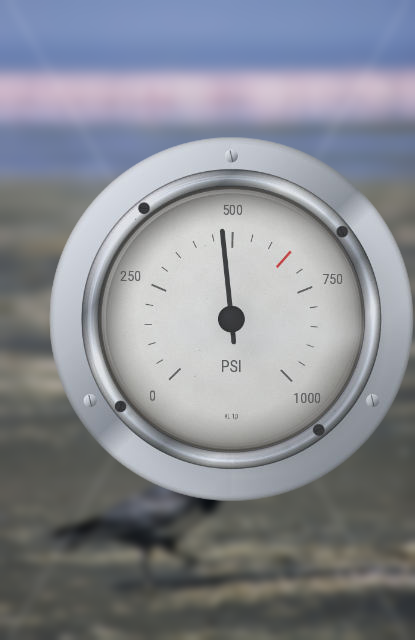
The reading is 475 psi
